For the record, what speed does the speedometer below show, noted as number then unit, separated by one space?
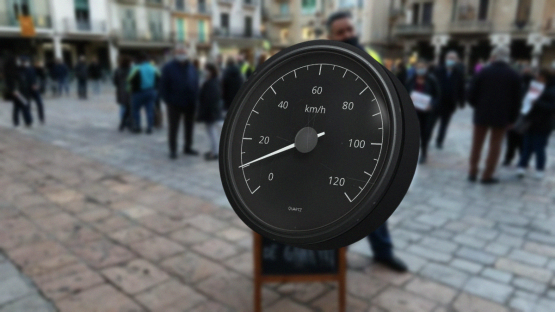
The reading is 10 km/h
